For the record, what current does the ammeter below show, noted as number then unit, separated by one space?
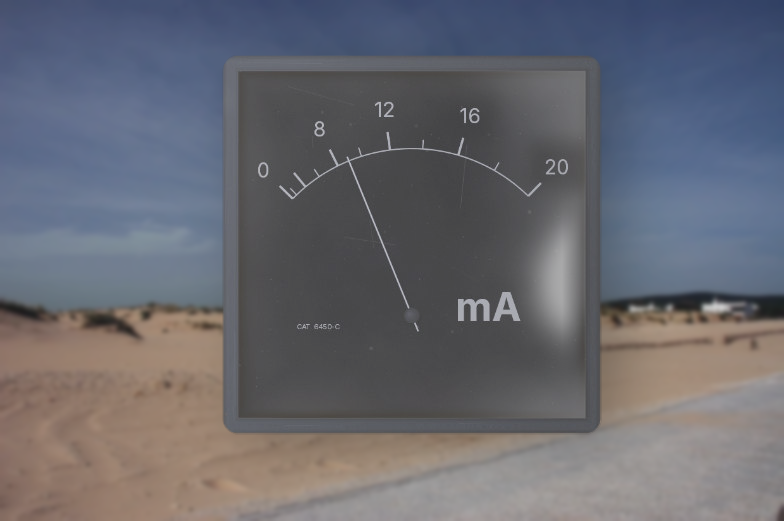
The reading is 9 mA
